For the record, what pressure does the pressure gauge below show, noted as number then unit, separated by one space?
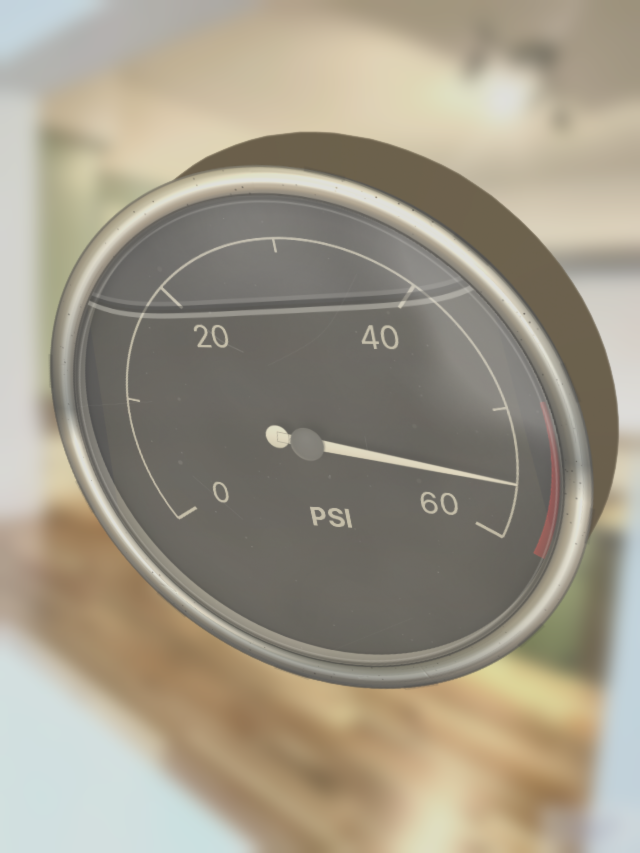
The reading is 55 psi
